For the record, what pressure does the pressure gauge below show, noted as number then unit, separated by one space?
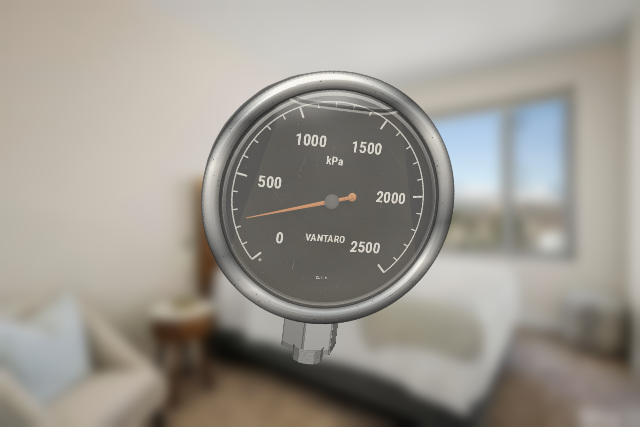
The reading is 250 kPa
